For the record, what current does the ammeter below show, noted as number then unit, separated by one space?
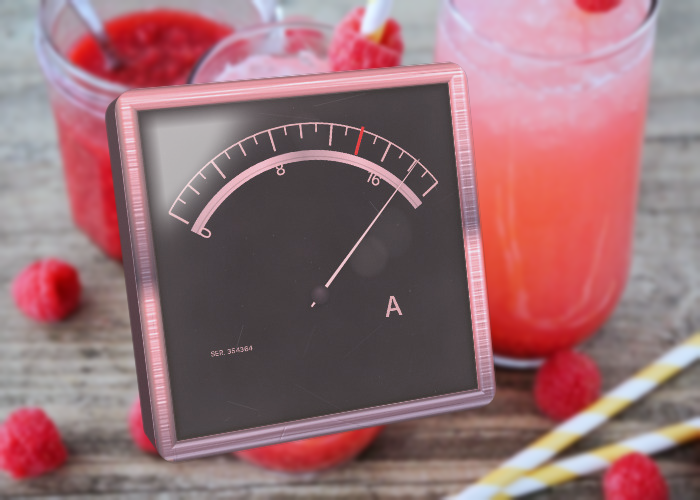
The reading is 18 A
